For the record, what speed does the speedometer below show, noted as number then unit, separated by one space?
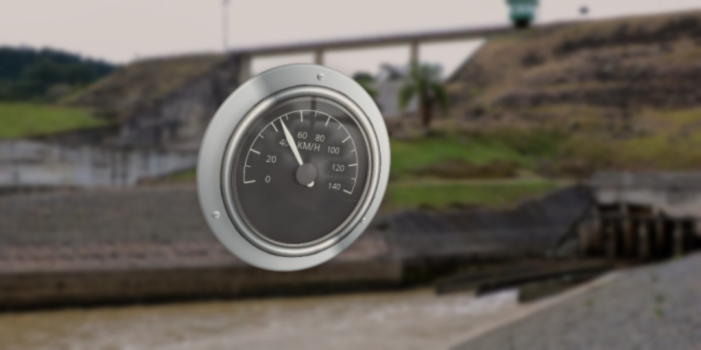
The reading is 45 km/h
